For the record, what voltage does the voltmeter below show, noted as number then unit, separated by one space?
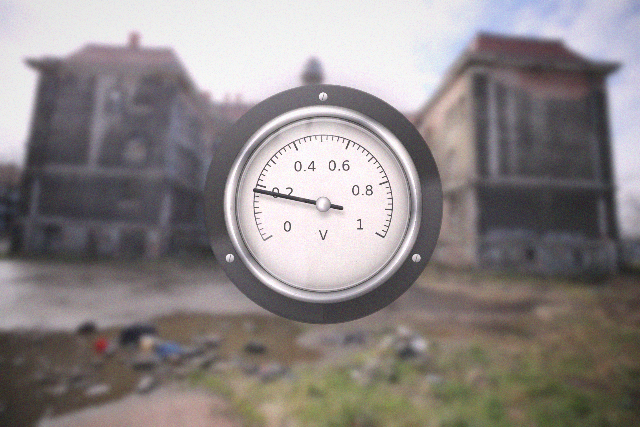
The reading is 0.18 V
